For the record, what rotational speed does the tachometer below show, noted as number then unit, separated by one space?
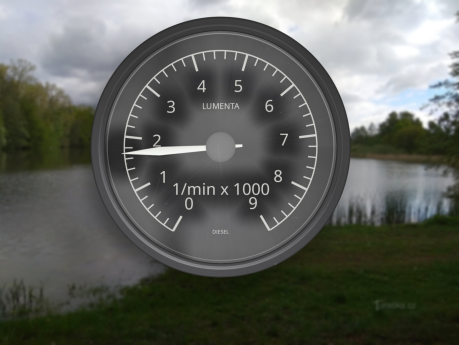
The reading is 1700 rpm
